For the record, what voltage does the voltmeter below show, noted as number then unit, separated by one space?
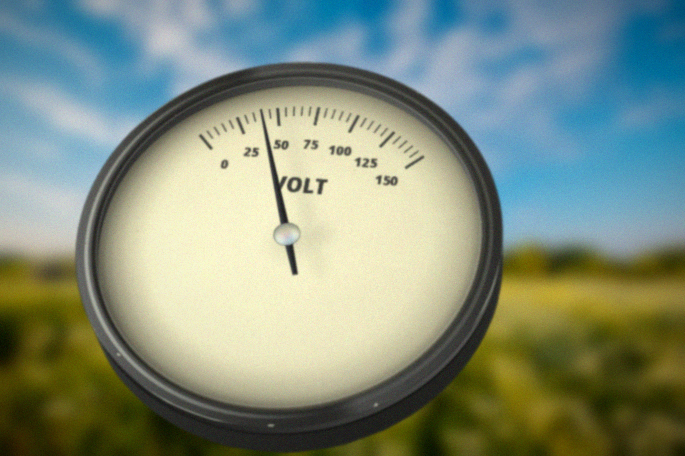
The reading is 40 V
